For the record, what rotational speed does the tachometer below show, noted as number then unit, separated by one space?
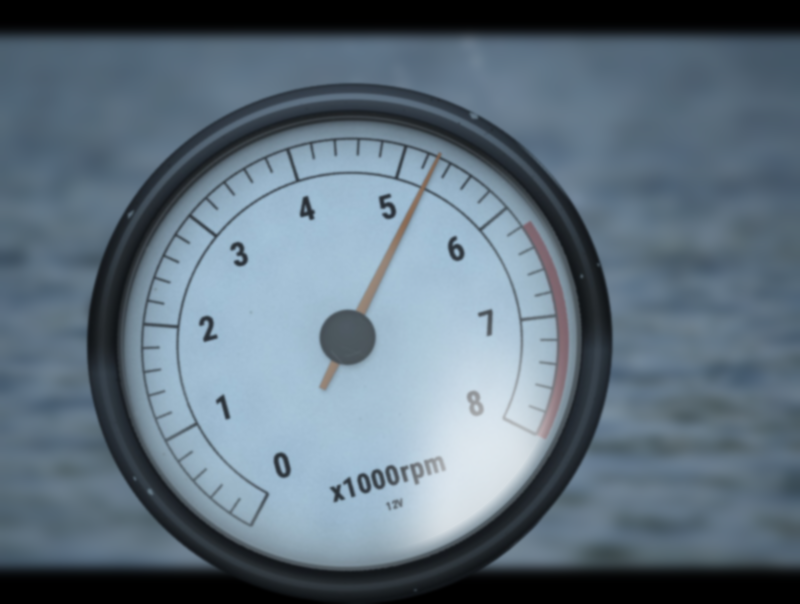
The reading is 5300 rpm
